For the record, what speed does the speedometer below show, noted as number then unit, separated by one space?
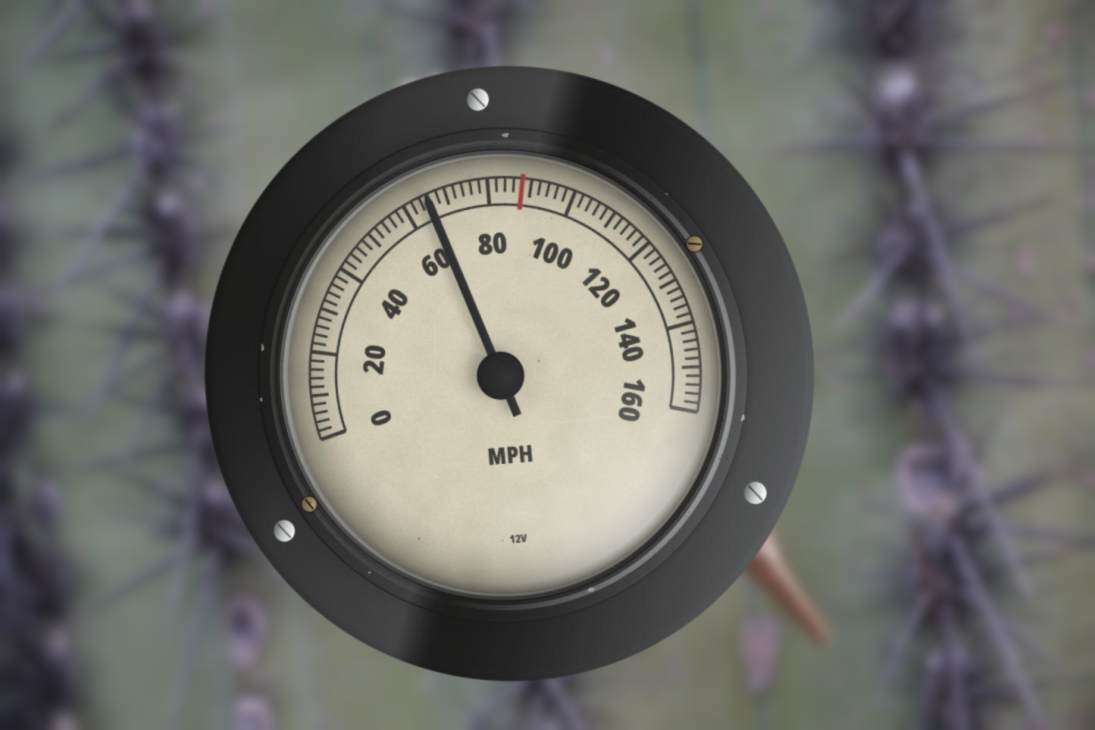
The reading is 66 mph
